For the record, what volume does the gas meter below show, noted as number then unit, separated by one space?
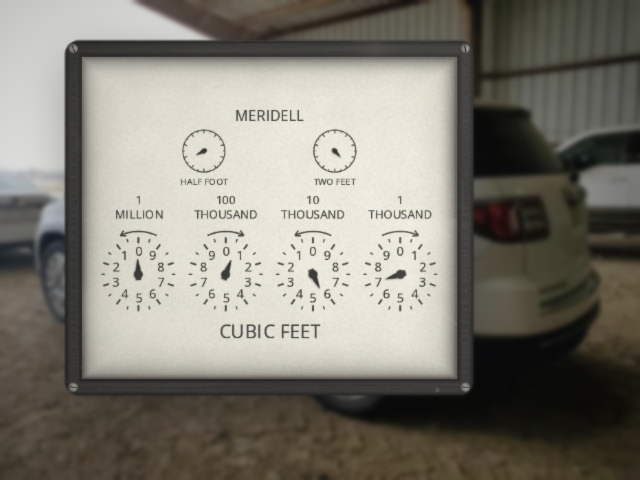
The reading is 5700 ft³
